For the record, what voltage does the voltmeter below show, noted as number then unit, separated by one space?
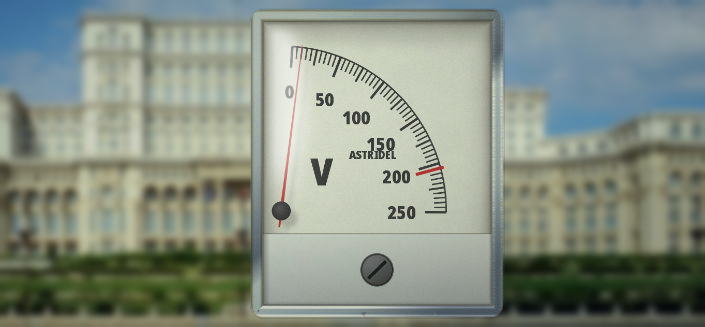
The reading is 10 V
